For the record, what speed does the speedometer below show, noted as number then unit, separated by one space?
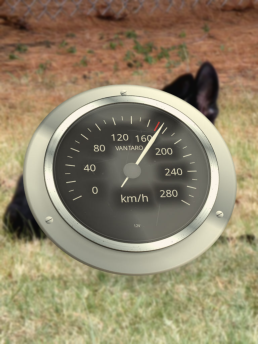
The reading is 175 km/h
